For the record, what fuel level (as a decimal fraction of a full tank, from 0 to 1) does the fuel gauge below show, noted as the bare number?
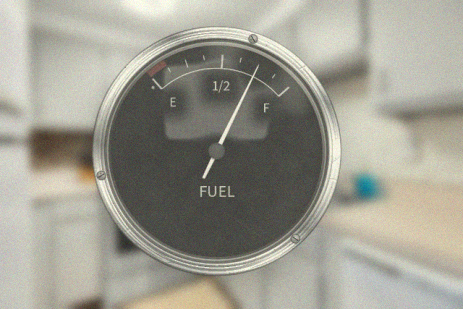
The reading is 0.75
